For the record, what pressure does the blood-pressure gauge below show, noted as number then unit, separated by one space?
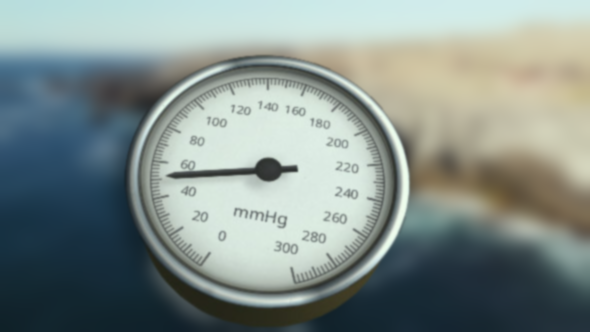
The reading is 50 mmHg
